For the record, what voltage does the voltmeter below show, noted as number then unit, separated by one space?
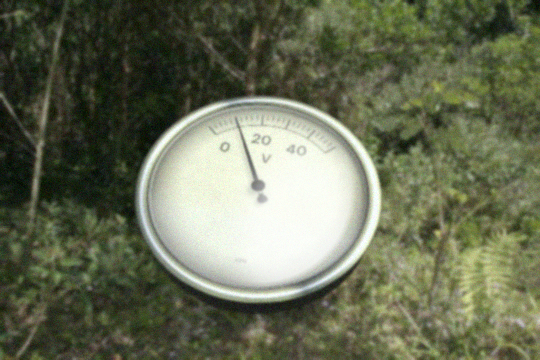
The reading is 10 V
